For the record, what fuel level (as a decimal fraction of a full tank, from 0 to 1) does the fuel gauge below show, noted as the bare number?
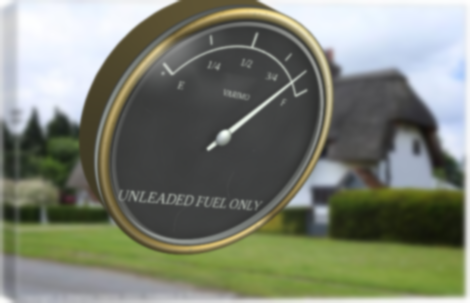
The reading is 0.875
